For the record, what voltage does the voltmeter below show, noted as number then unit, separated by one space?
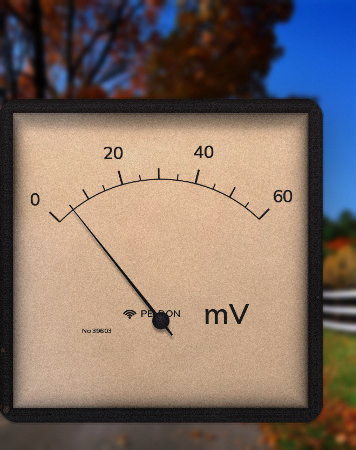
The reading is 5 mV
